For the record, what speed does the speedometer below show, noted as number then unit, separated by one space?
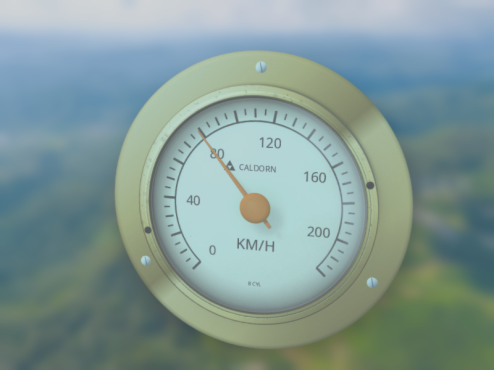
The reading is 80 km/h
